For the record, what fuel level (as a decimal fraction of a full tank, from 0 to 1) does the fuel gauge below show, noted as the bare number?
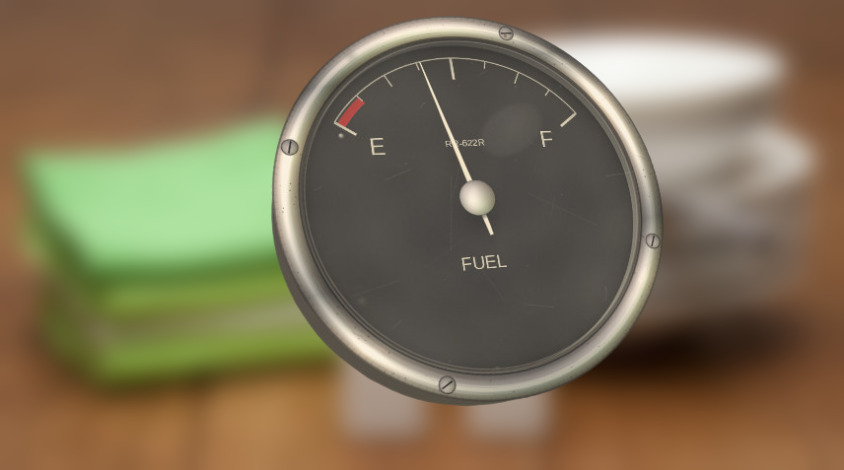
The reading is 0.375
